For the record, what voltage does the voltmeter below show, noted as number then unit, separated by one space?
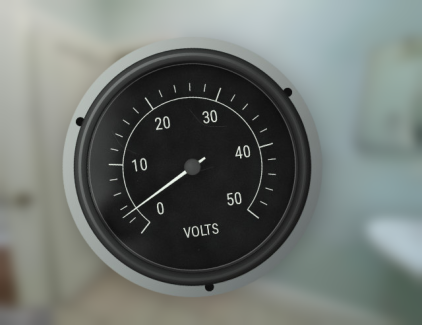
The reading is 3 V
